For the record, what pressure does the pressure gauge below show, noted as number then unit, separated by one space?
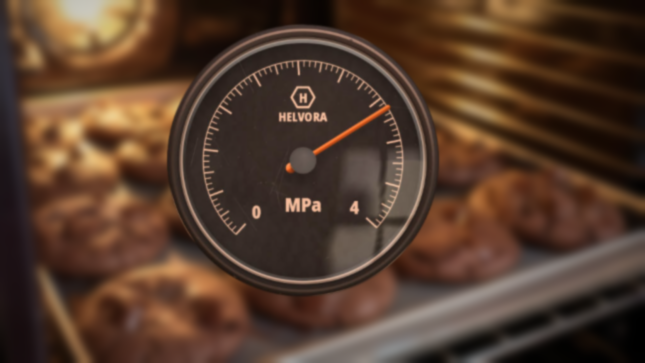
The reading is 2.9 MPa
